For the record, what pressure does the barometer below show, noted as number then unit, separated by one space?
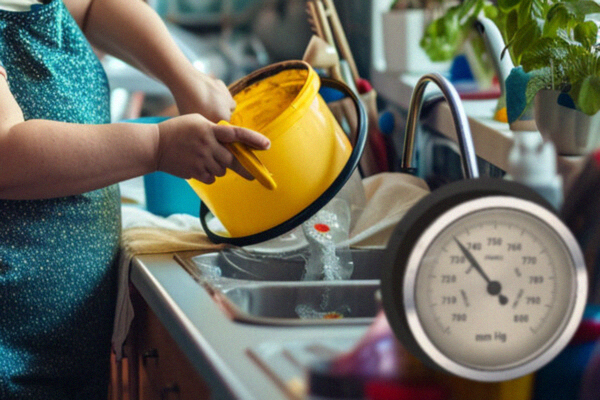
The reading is 735 mmHg
